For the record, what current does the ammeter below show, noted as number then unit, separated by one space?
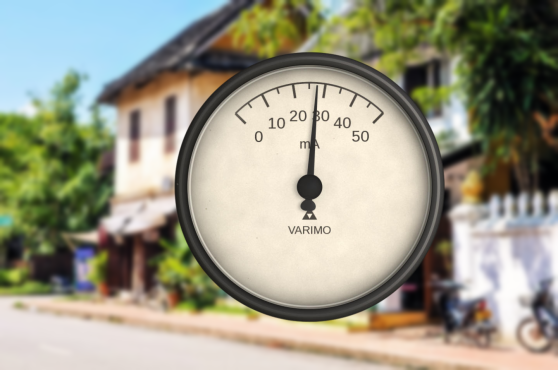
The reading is 27.5 mA
